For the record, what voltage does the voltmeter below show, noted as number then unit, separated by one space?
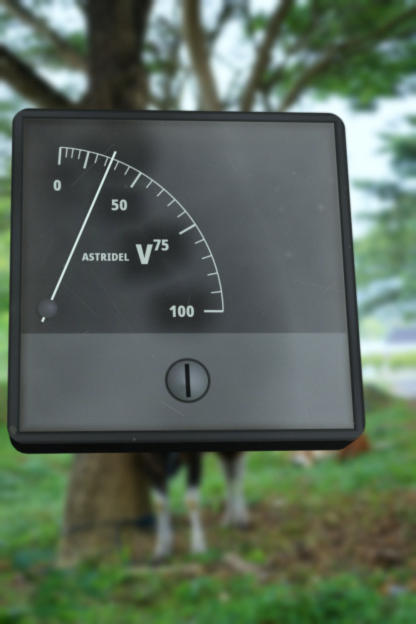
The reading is 37.5 V
